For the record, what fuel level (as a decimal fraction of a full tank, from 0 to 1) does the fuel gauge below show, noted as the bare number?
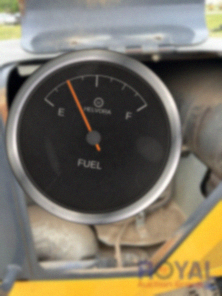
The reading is 0.25
